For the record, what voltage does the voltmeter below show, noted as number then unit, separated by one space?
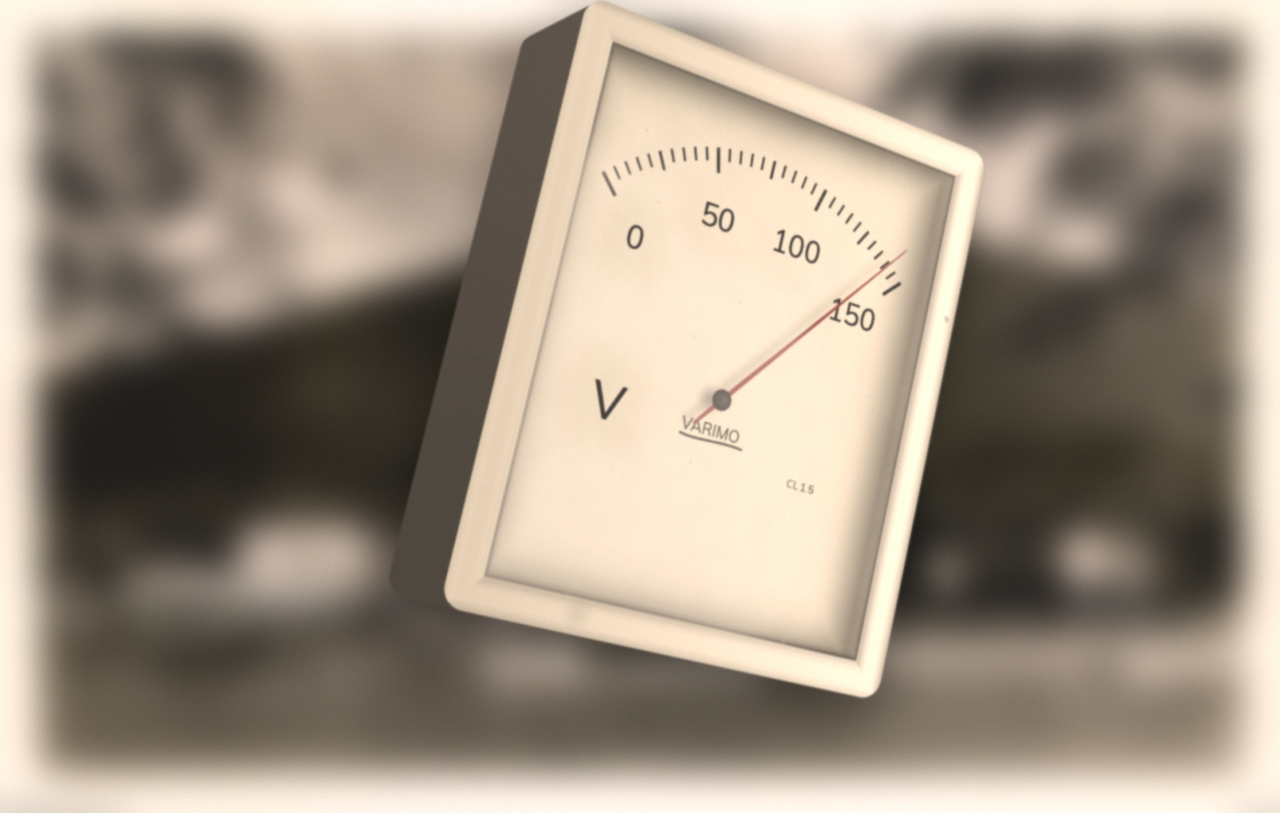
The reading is 140 V
